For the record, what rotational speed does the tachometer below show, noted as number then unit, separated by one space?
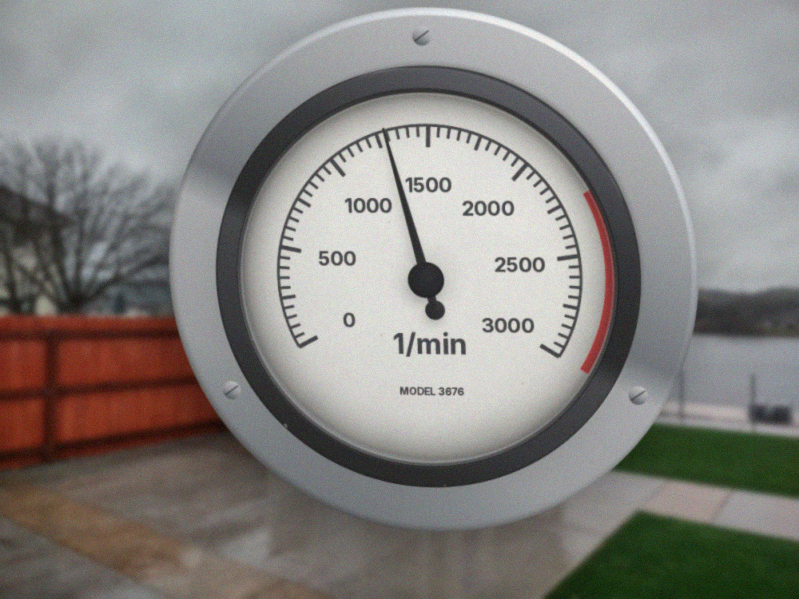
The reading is 1300 rpm
